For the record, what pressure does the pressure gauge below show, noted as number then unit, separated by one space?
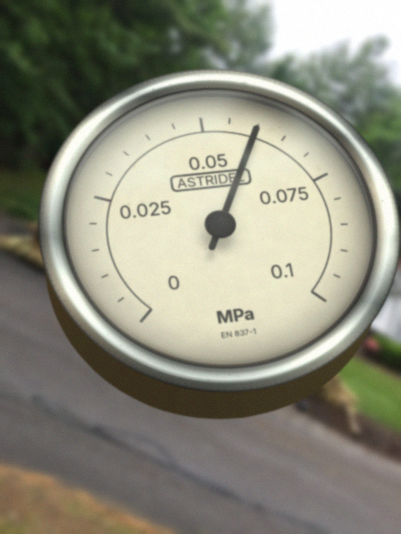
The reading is 0.06 MPa
